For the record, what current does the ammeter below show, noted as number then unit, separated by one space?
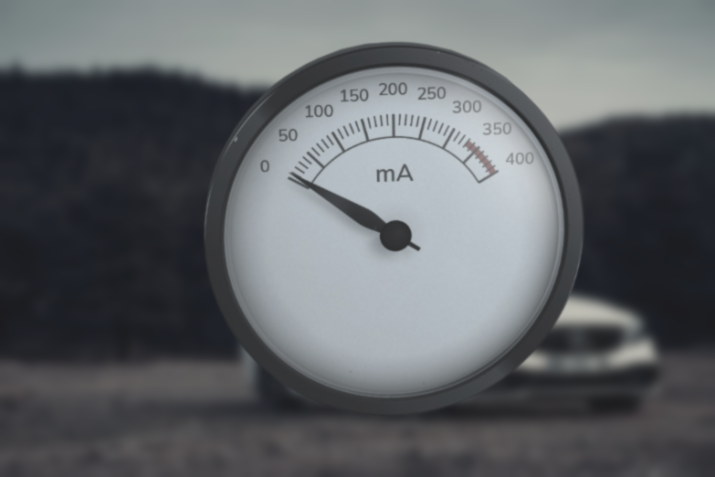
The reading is 10 mA
